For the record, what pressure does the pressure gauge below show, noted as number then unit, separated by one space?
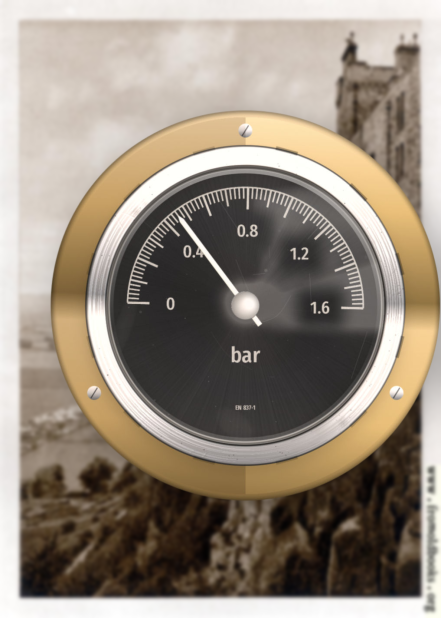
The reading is 0.46 bar
